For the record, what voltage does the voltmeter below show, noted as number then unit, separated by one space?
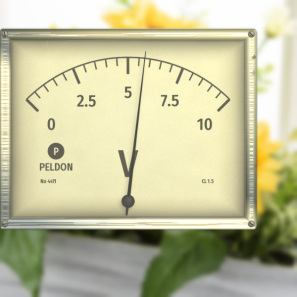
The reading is 5.75 V
